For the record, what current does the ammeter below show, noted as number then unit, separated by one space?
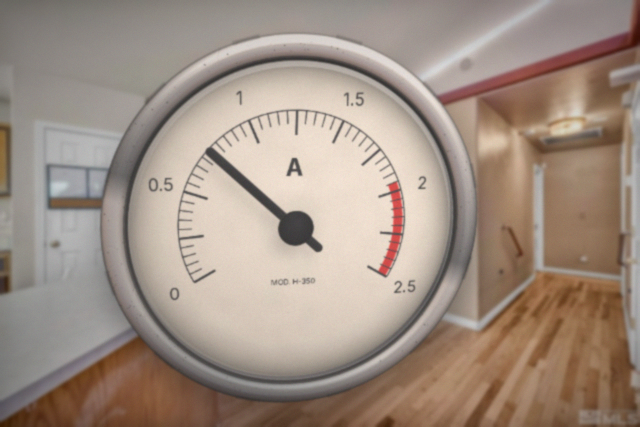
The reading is 0.75 A
